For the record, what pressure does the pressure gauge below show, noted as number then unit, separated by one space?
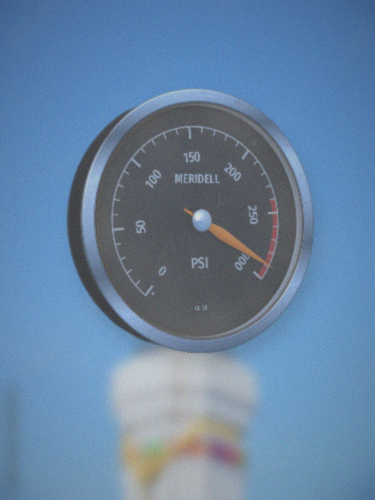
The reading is 290 psi
